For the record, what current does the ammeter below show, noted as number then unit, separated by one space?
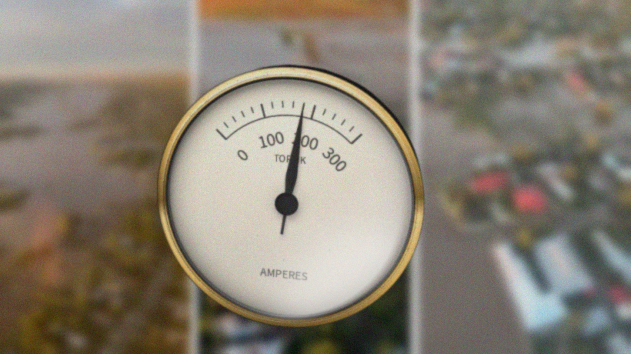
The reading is 180 A
